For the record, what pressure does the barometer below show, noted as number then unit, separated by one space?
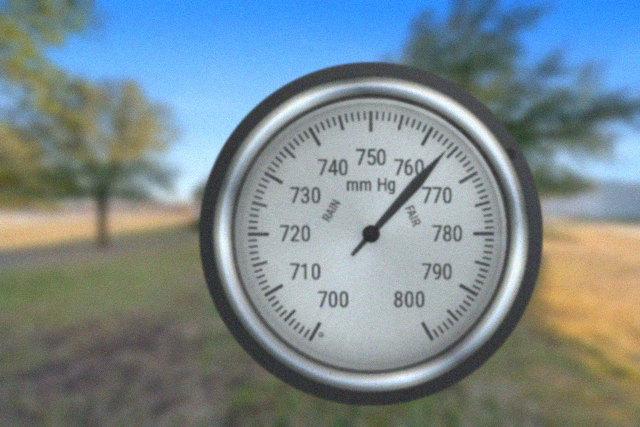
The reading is 764 mmHg
